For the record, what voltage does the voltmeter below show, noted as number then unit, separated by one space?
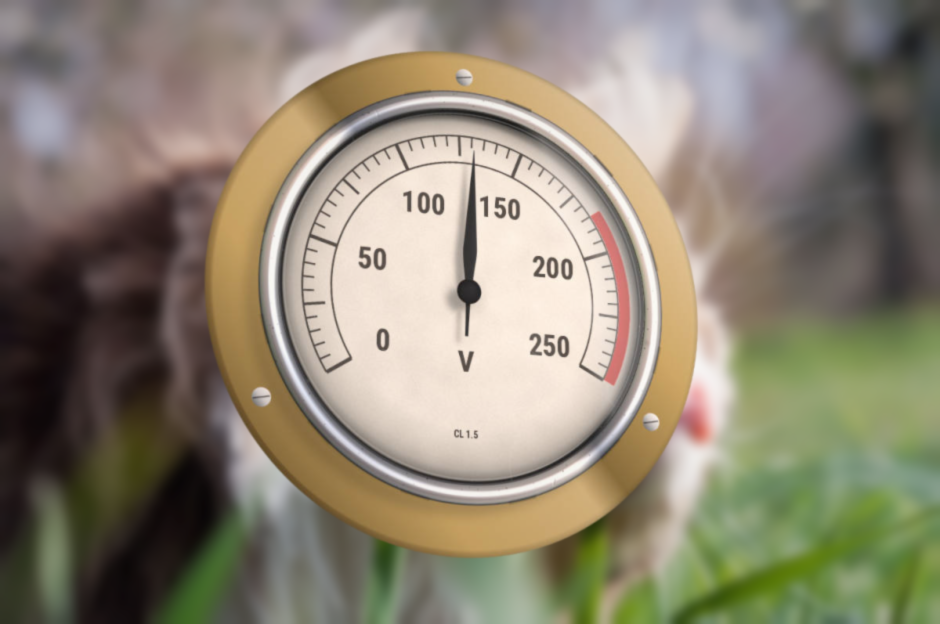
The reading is 130 V
